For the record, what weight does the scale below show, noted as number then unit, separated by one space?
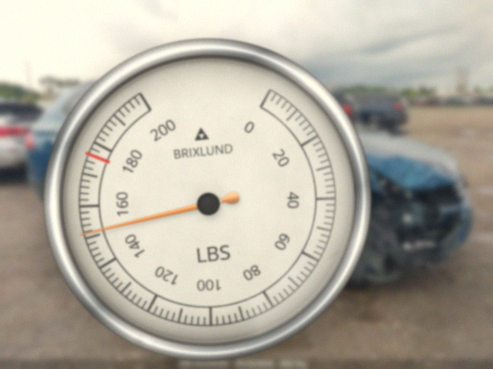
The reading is 152 lb
